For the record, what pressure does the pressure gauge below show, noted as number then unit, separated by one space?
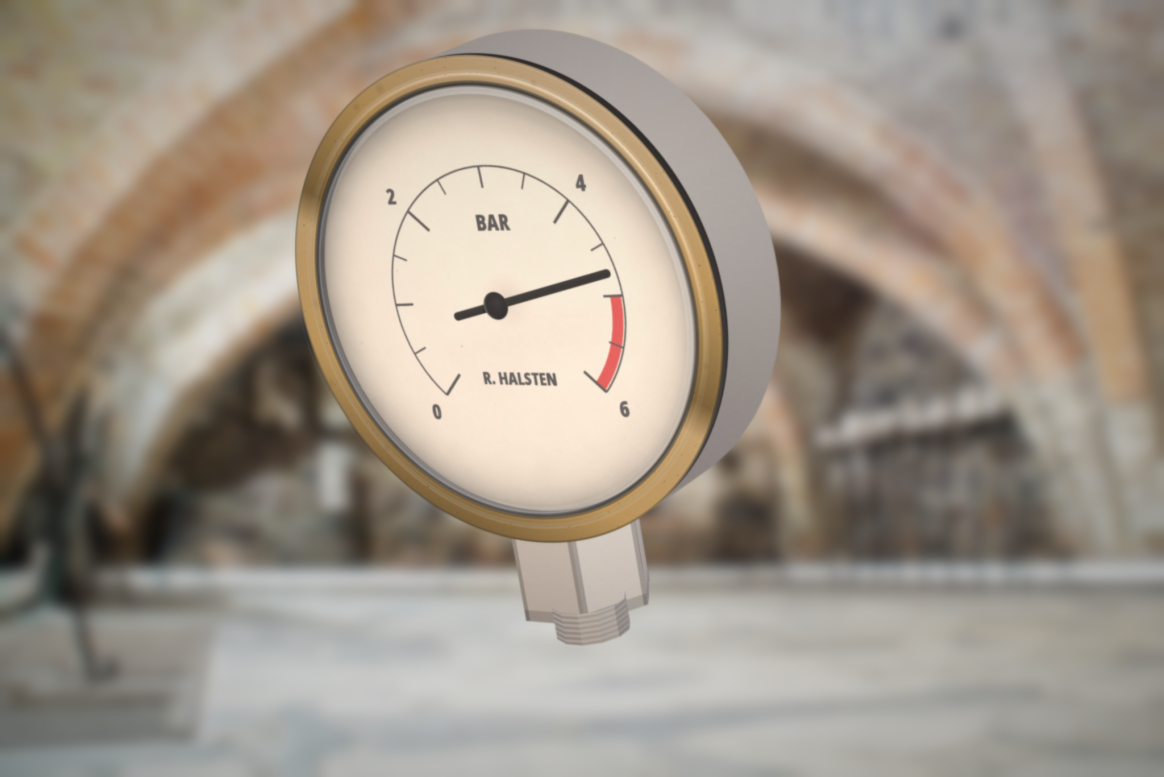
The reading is 4.75 bar
